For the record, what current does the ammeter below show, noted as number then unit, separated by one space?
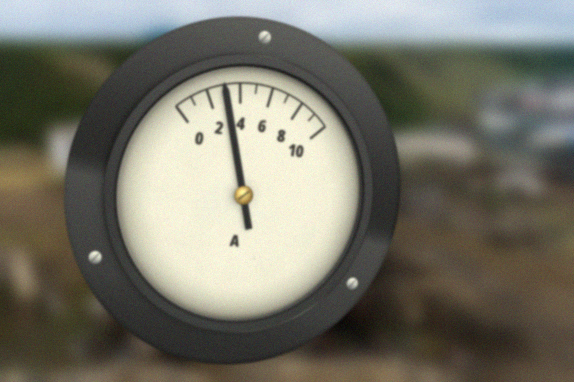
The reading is 3 A
